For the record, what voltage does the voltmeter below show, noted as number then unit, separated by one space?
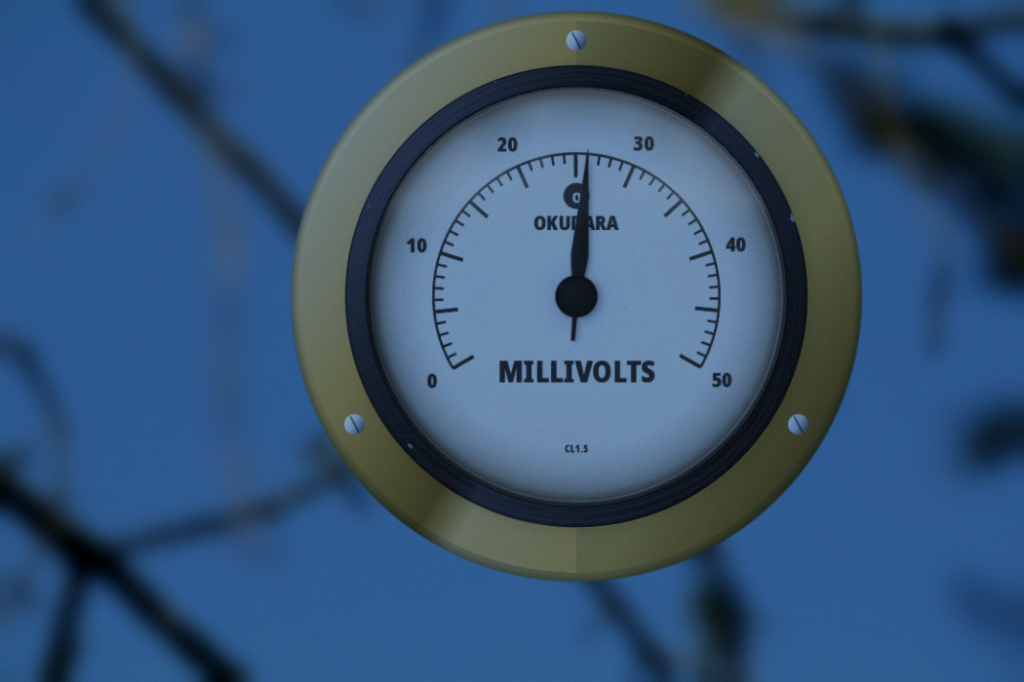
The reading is 26 mV
